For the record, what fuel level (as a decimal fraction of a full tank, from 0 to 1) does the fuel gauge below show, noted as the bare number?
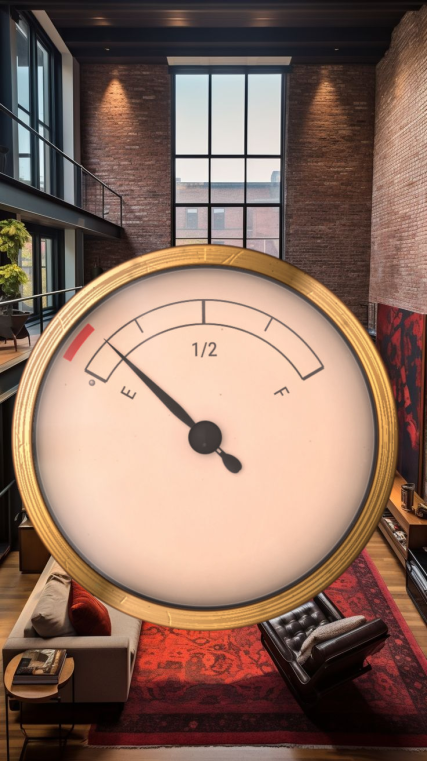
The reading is 0.125
